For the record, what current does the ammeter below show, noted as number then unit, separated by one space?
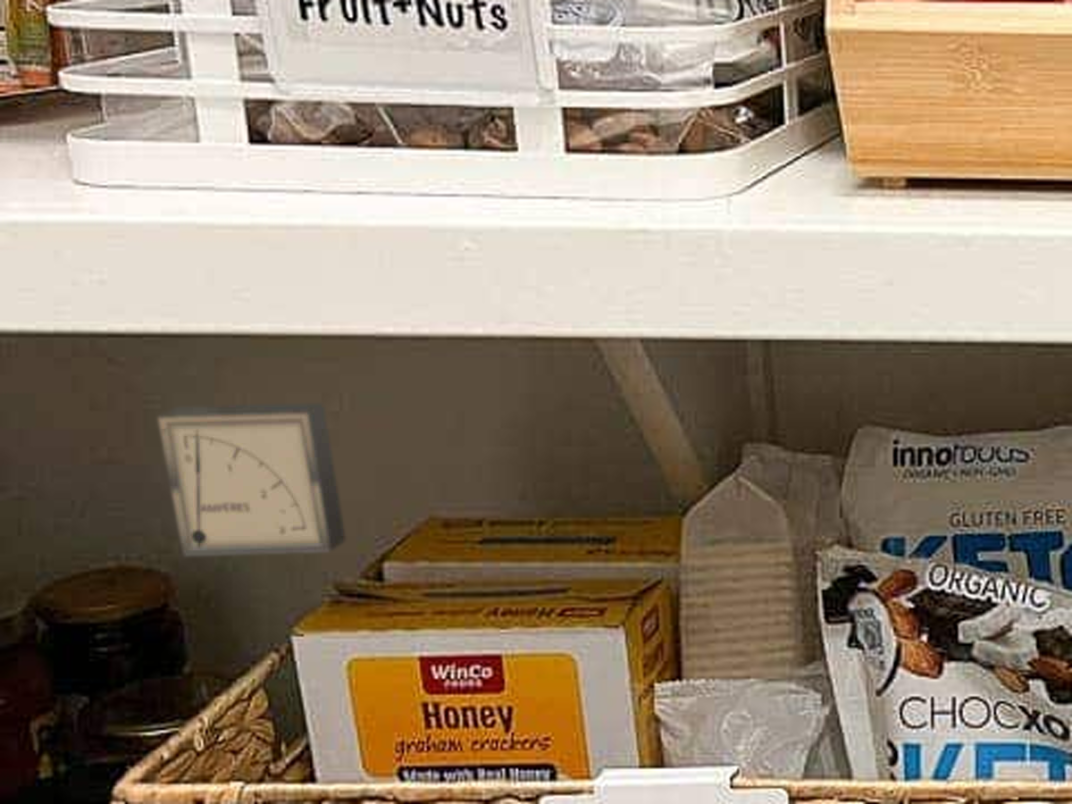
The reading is 0.25 A
